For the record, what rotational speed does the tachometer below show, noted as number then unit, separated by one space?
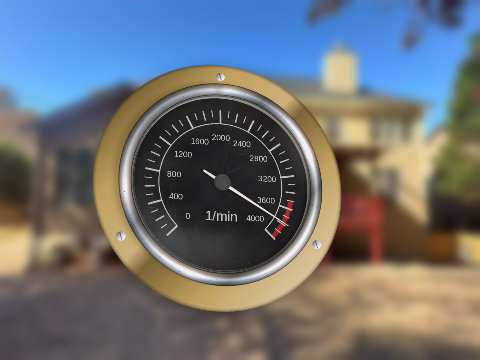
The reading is 3800 rpm
